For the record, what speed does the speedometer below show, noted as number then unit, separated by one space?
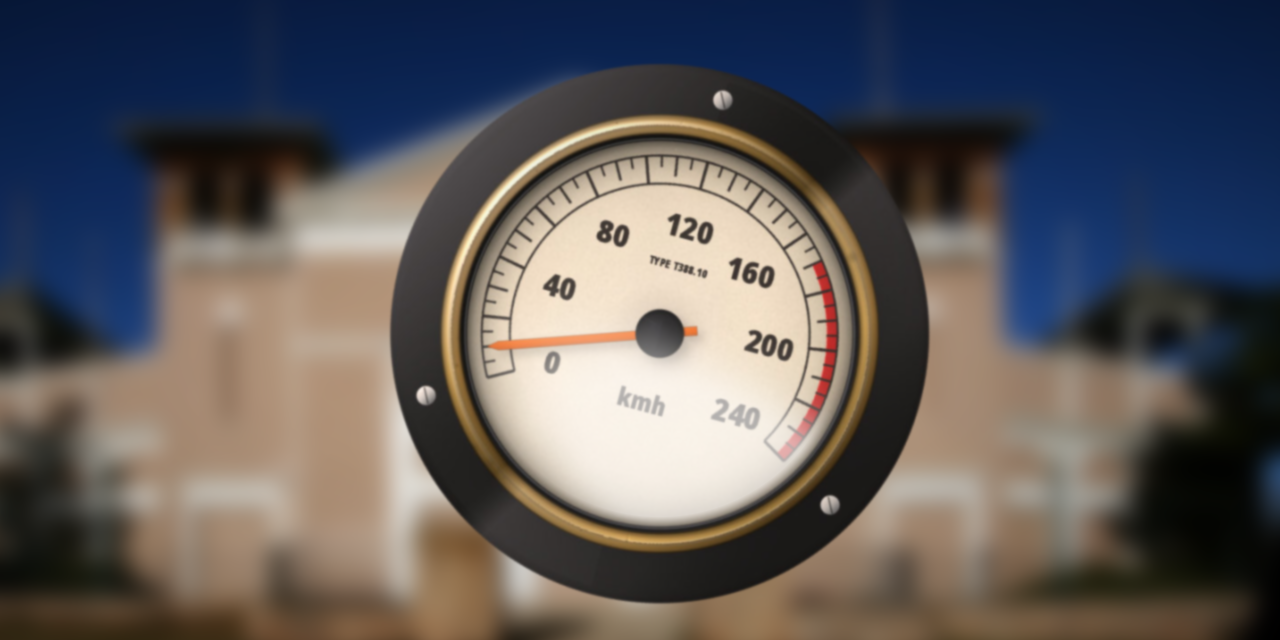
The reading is 10 km/h
